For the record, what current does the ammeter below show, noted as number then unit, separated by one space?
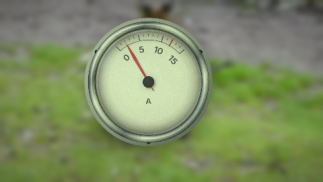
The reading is 2 A
